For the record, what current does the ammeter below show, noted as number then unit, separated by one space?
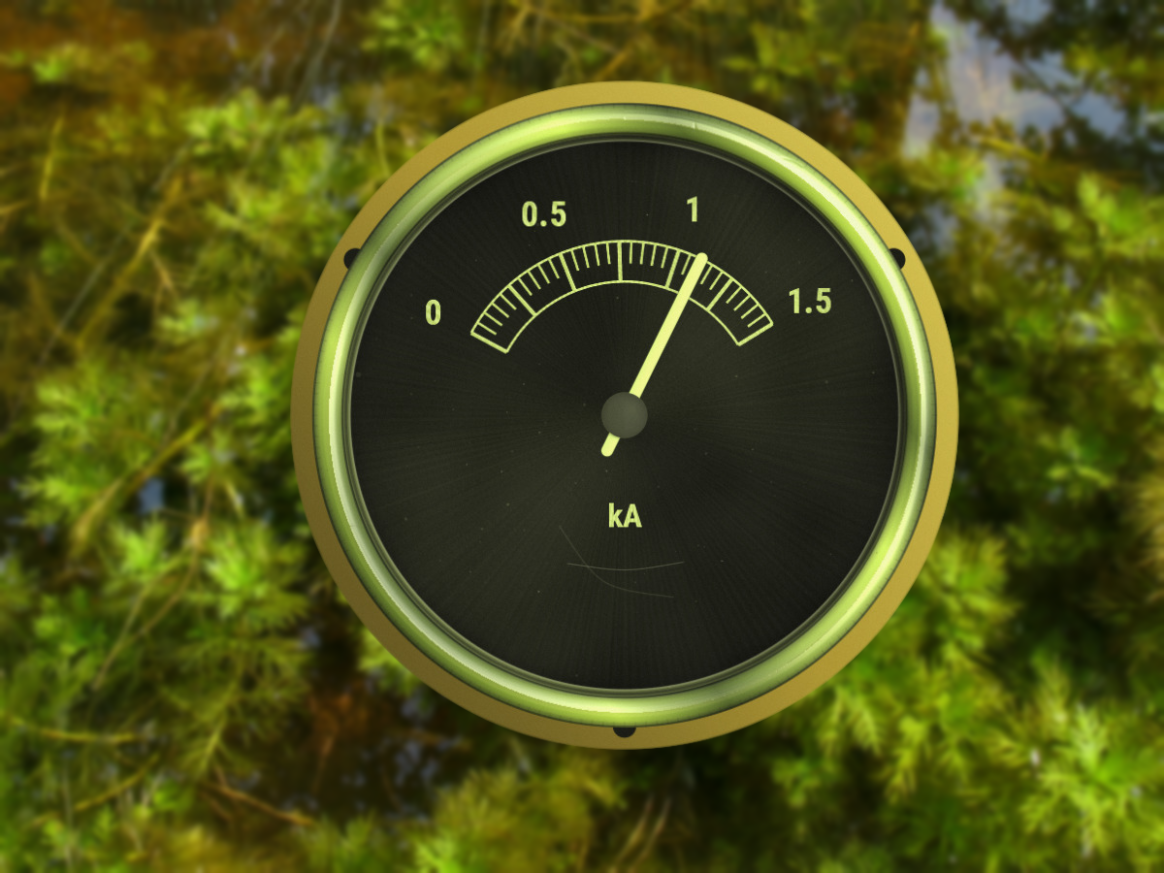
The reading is 1.1 kA
